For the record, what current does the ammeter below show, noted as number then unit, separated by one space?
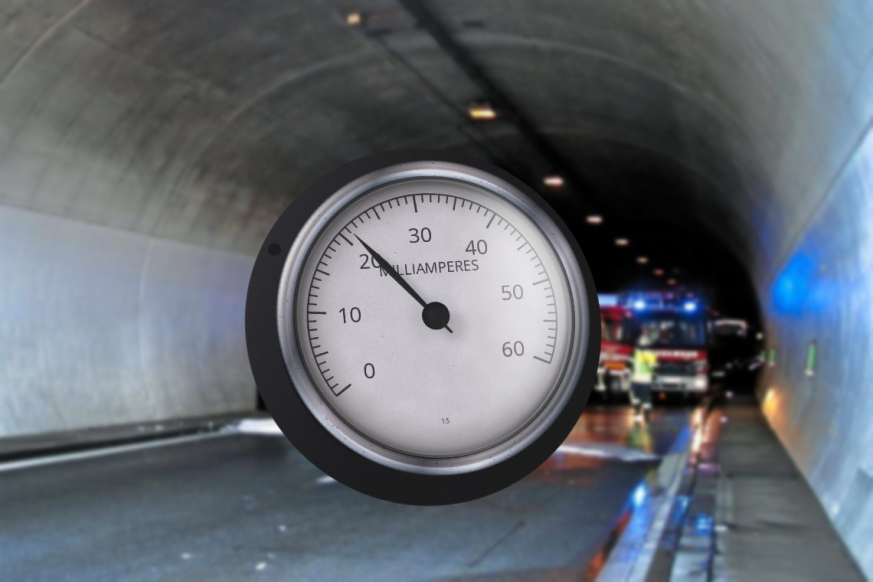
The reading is 21 mA
